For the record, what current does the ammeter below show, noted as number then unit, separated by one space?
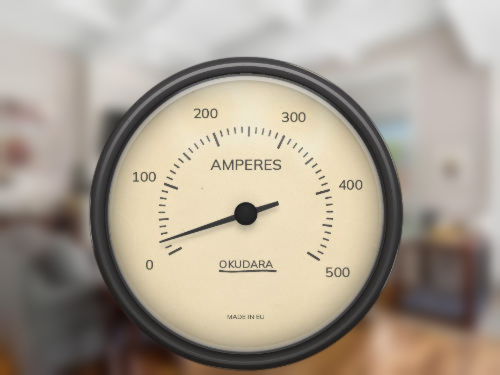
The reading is 20 A
